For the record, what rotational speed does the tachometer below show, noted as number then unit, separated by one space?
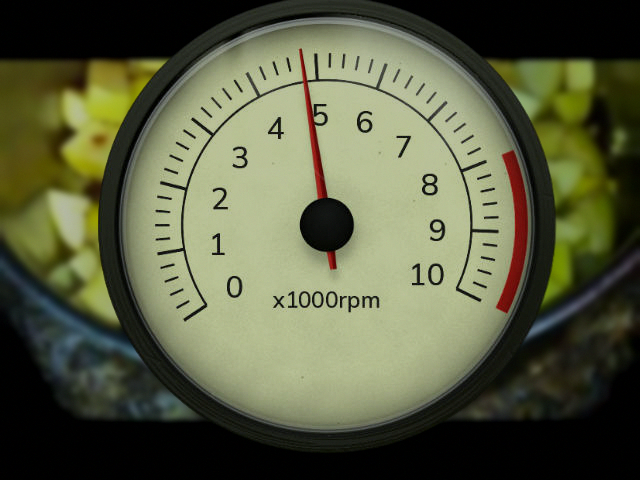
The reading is 4800 rpm
